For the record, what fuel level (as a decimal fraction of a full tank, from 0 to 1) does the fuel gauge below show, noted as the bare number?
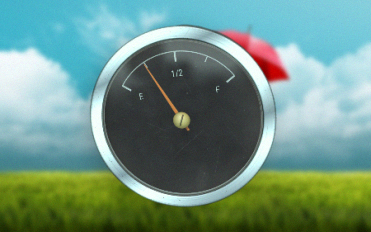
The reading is 0.25
